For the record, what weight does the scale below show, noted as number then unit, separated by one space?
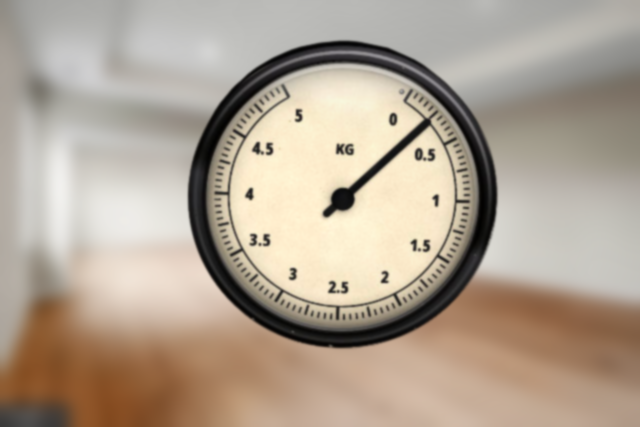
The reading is 0.25 kg
